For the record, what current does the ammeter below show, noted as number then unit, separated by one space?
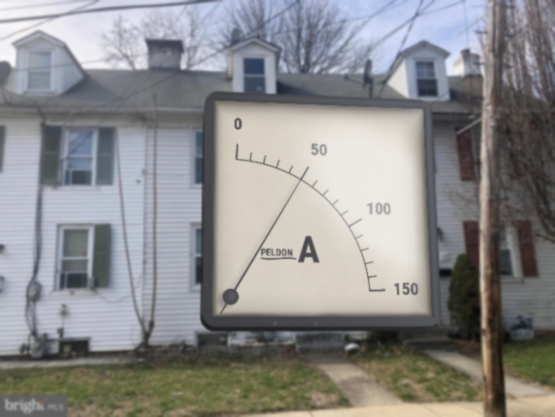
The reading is 50 A
